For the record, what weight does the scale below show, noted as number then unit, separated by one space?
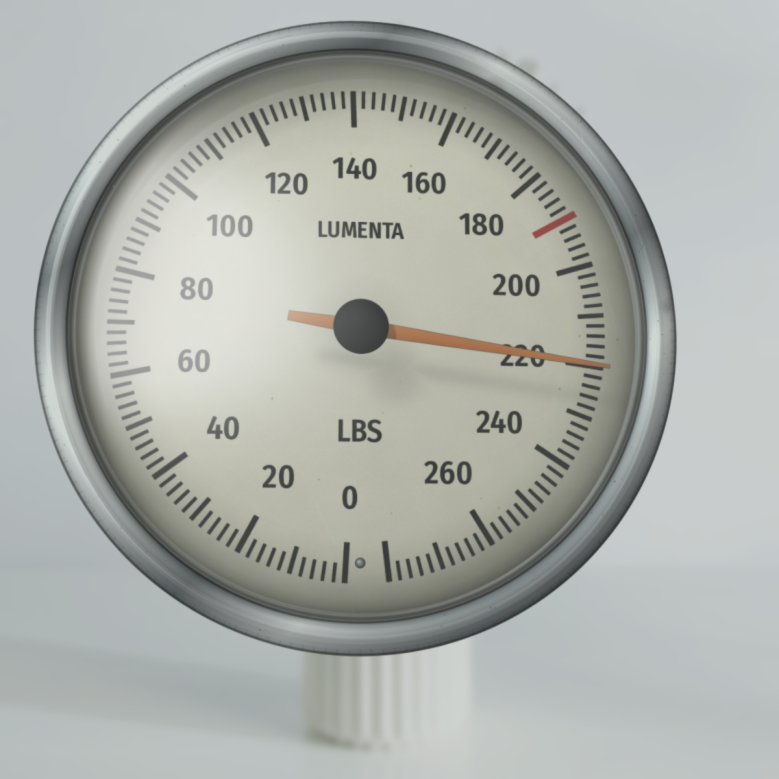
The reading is 220 lb
